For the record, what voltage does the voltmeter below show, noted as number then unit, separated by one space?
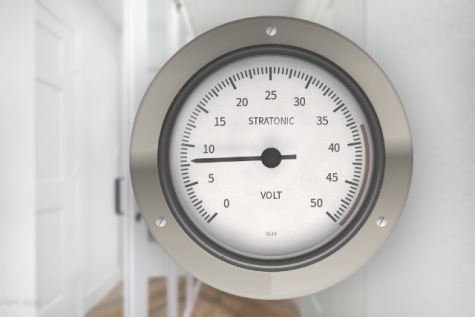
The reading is 8 V
